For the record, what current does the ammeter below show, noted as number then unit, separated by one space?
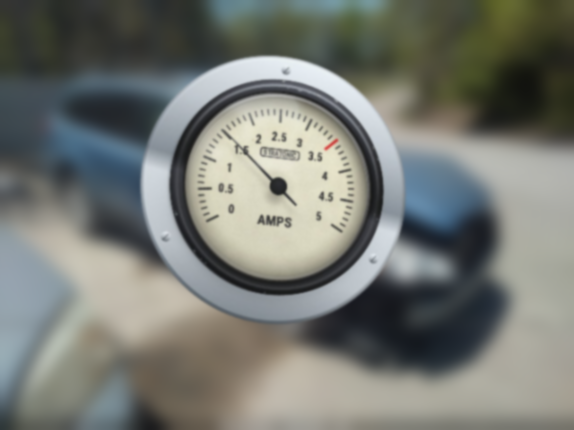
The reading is 1.5 A
